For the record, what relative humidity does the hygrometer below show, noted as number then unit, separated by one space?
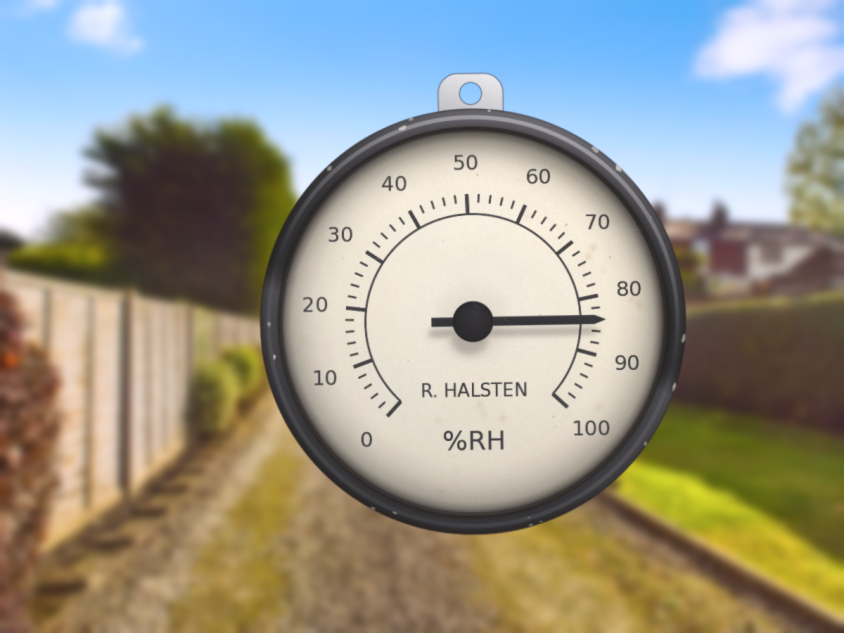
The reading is 84 %
